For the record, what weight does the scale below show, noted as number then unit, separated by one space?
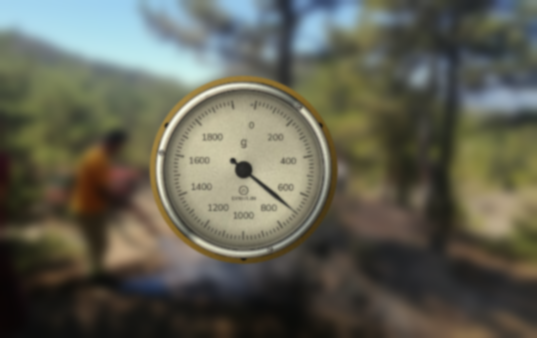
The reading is 700 g
